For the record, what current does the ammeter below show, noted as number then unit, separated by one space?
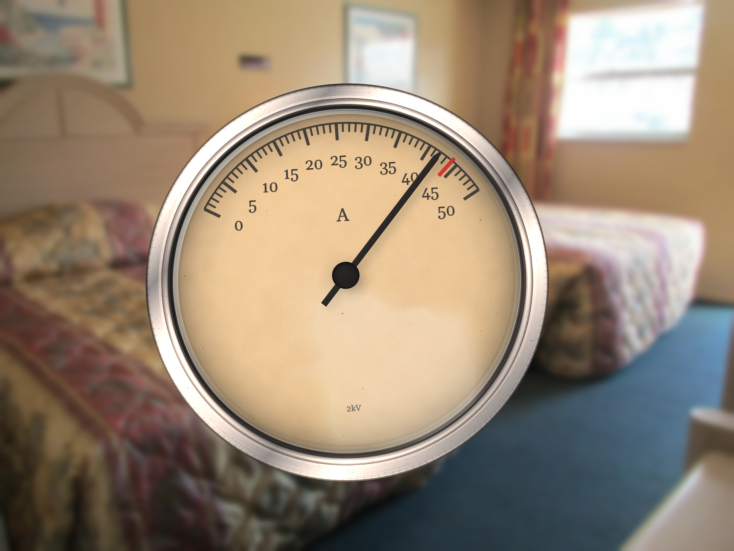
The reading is 42 A
